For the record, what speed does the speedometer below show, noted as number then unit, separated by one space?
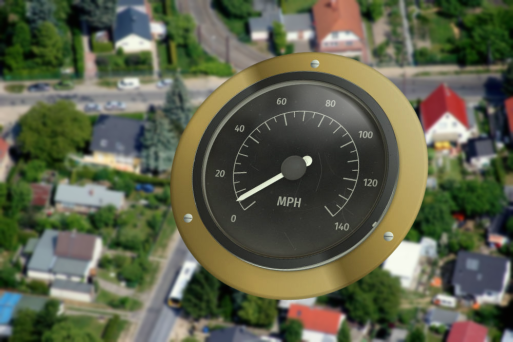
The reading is 5 mph
